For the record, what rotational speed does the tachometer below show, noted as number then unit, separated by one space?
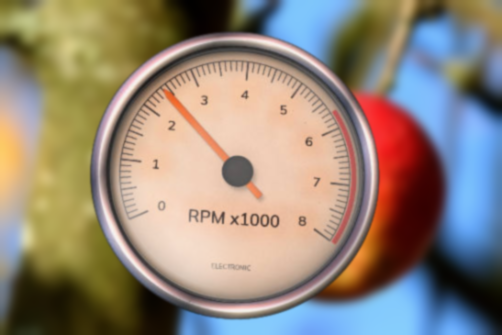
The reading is 2400 rpm
